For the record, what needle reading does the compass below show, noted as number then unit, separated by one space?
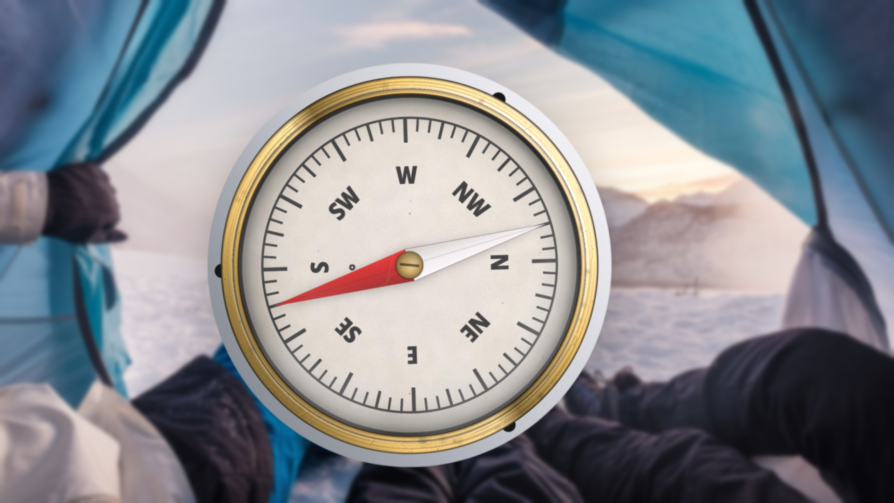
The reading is 165 °
